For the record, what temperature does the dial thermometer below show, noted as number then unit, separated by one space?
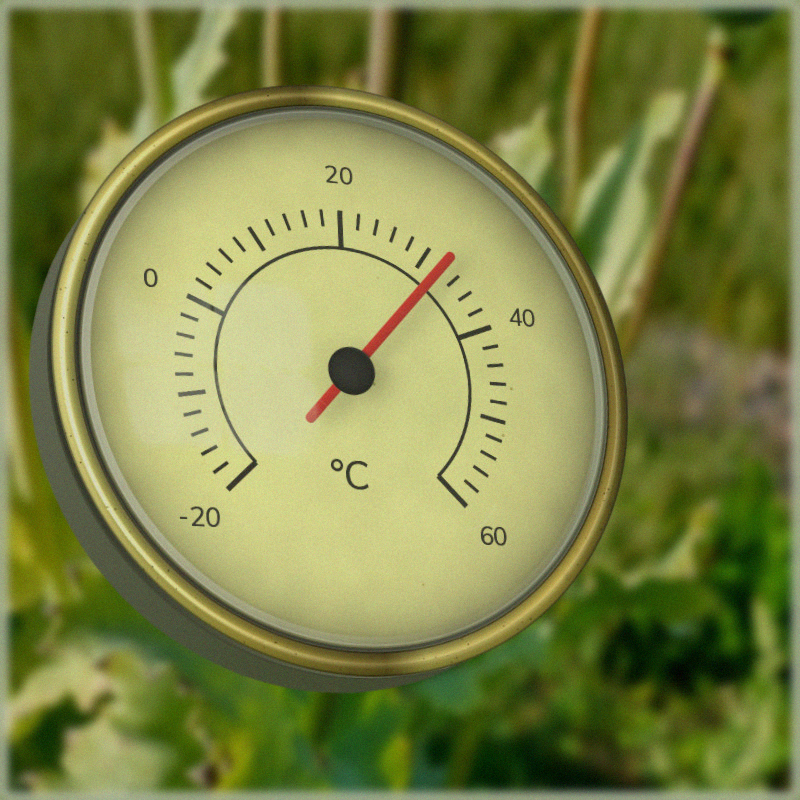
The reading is 32 °C
